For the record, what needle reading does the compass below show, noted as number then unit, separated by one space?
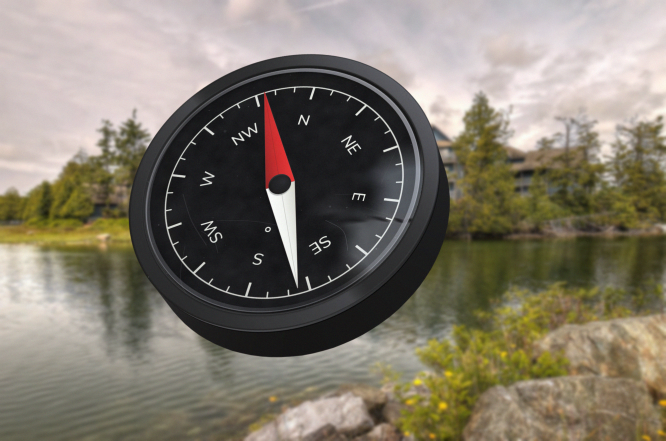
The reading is 335 °
